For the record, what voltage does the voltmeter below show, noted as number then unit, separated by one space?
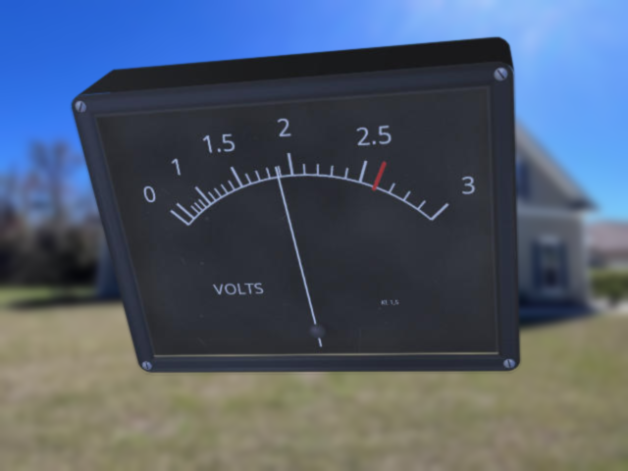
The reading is 1.9 V
